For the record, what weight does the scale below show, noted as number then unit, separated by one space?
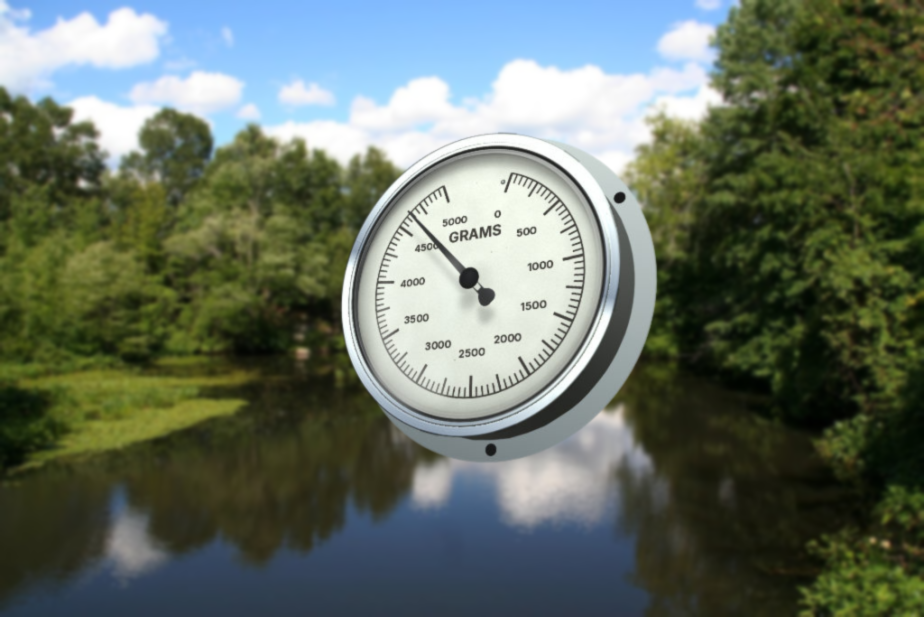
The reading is 4650 g
